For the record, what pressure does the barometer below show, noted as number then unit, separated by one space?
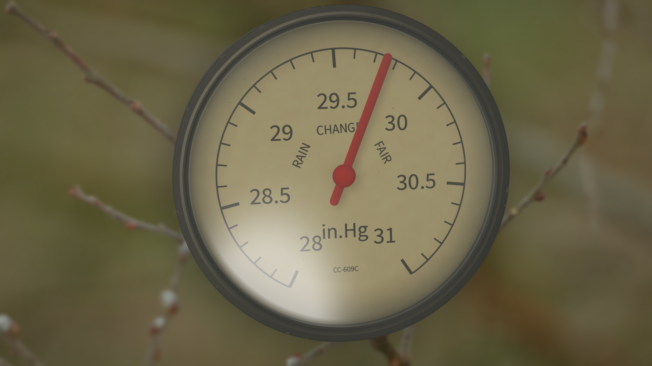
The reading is 29.75 inHg
